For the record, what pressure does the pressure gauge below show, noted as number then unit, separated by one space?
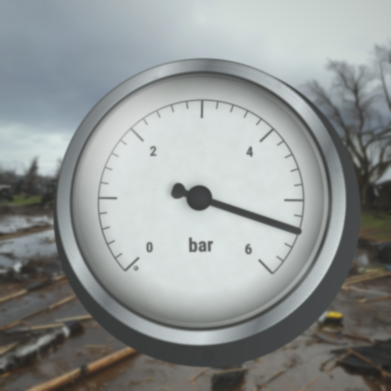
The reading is 5.4 bar
